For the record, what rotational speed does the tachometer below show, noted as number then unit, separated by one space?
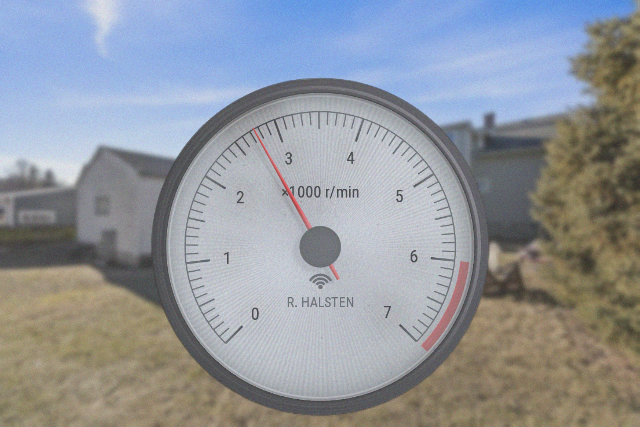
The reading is 2750 rpm
